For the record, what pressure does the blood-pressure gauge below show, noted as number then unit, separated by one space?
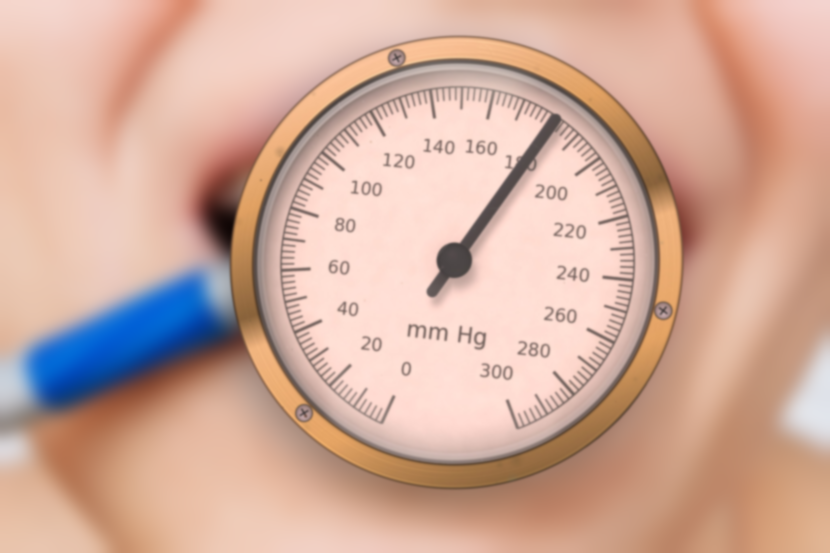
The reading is 182 mmHg
